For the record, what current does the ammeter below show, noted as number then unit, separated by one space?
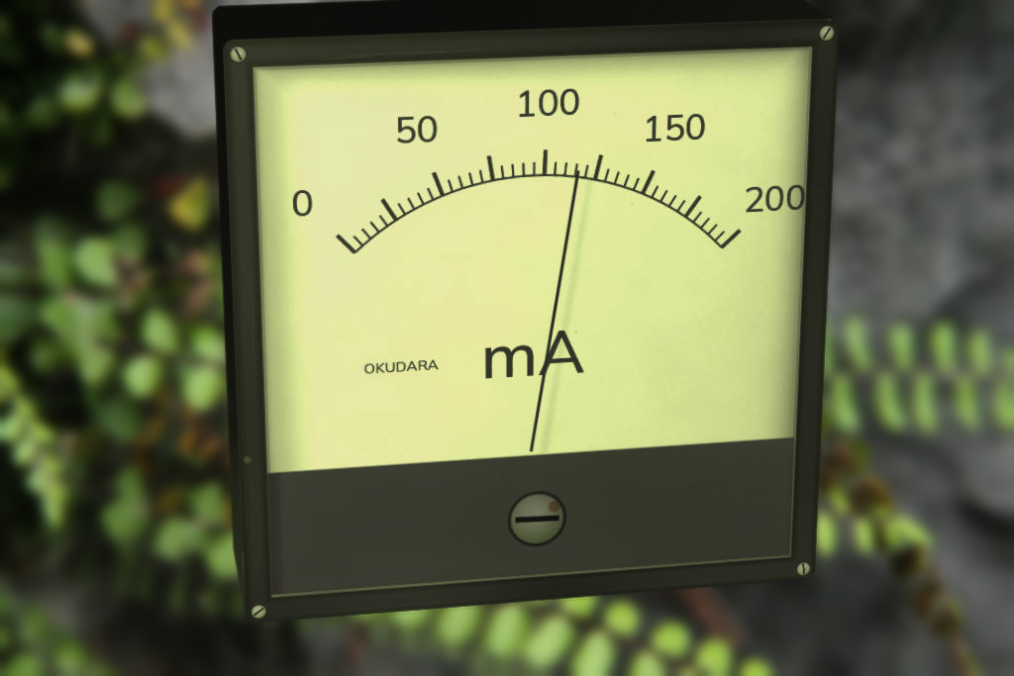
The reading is 115 mA
